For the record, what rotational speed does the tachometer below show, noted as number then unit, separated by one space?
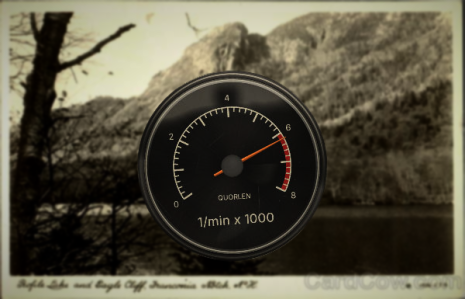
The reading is 6200 rpm
